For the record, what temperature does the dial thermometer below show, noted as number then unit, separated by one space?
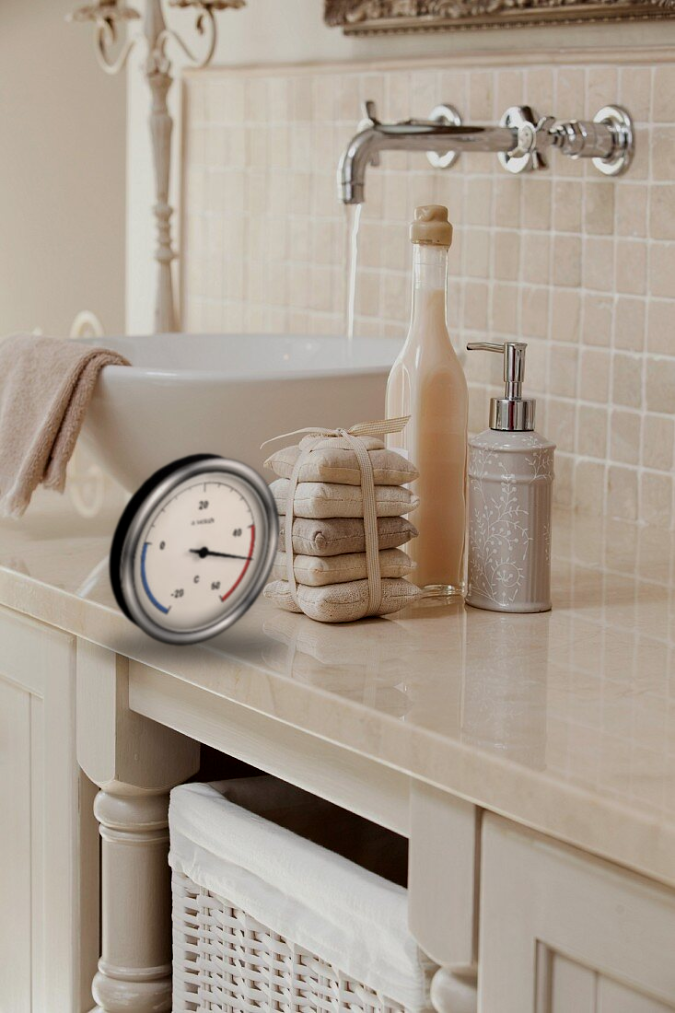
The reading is 48 °C
